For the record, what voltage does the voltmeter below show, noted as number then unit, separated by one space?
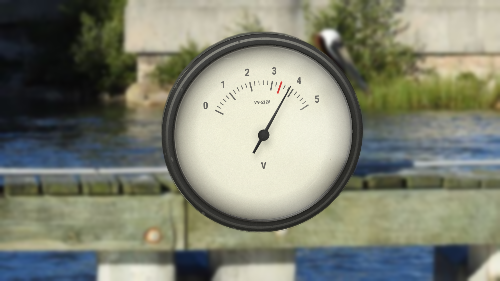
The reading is 3.8 V
